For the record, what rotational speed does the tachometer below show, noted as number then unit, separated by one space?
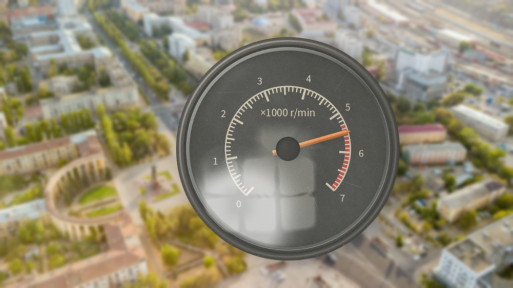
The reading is 5500 rpm
